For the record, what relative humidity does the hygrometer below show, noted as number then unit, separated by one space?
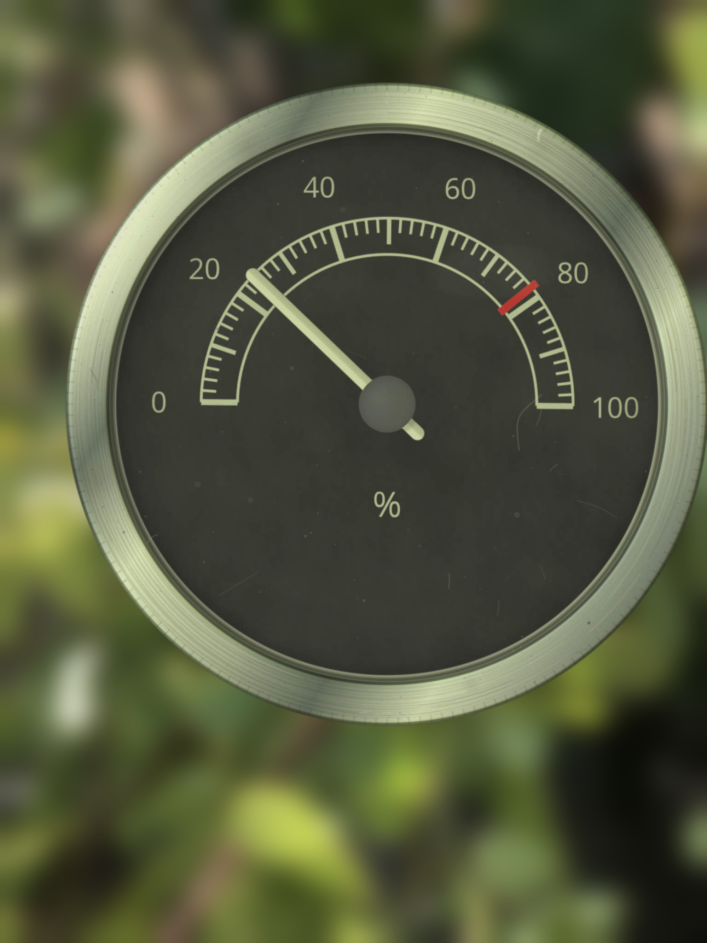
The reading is 24 %
